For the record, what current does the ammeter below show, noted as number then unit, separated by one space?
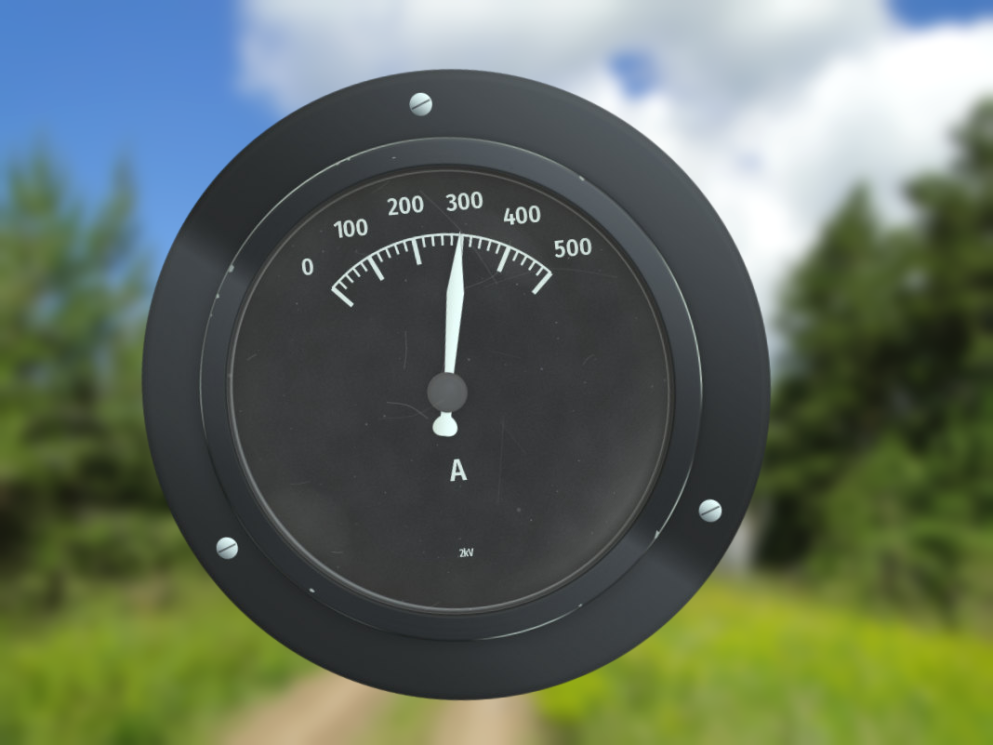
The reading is 300 A
